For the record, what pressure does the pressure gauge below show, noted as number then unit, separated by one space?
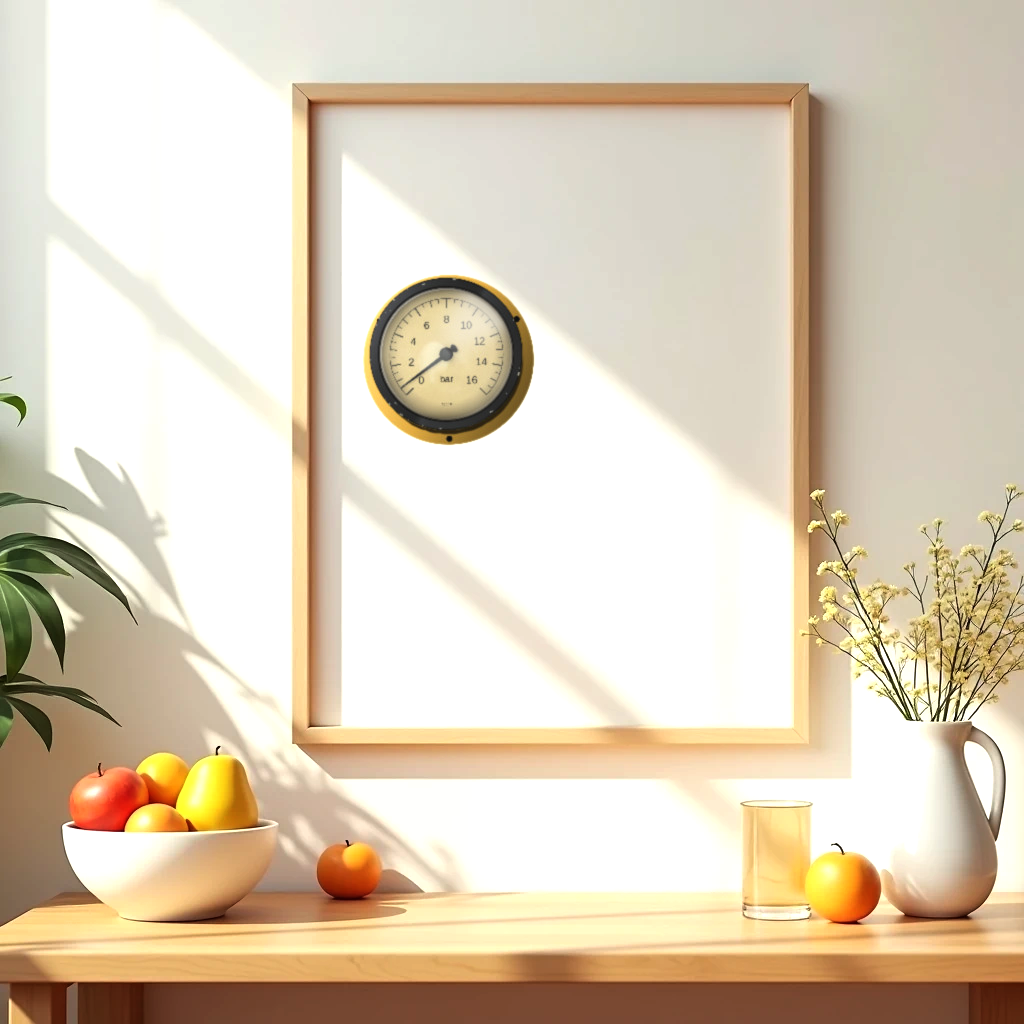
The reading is 0.5 bar
